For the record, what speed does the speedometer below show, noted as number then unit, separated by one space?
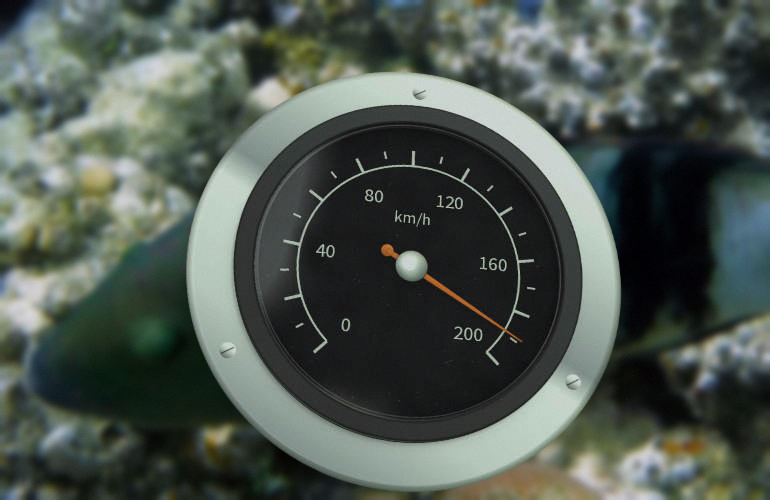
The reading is 190 km/h
